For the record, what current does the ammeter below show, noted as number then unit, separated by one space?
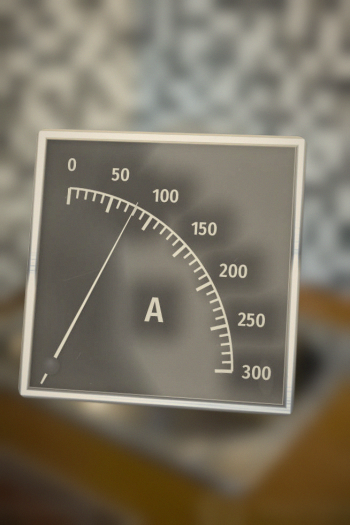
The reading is 80 A
